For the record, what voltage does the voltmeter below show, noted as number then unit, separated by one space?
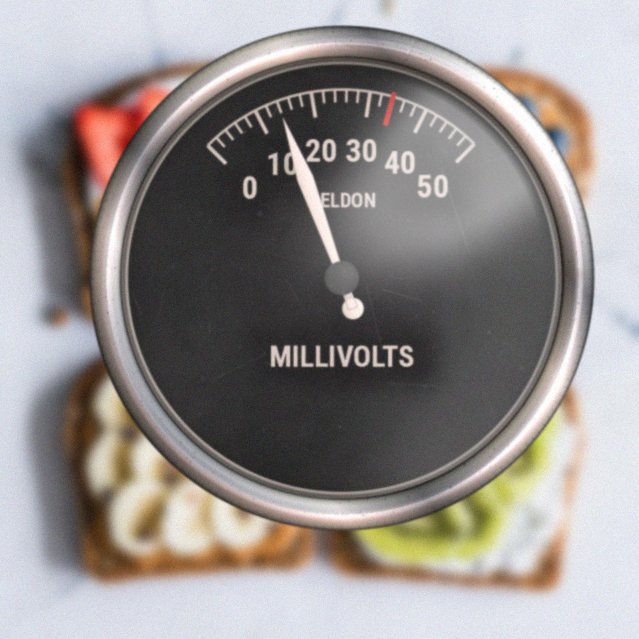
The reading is 14 mV
